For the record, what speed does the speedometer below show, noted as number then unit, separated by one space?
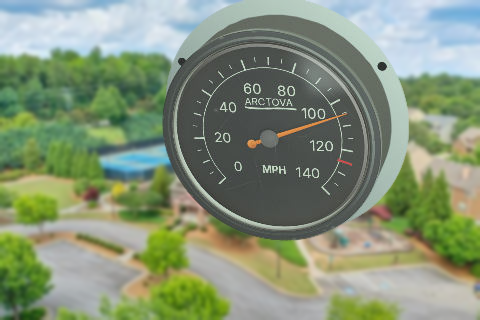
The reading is 105 mph
